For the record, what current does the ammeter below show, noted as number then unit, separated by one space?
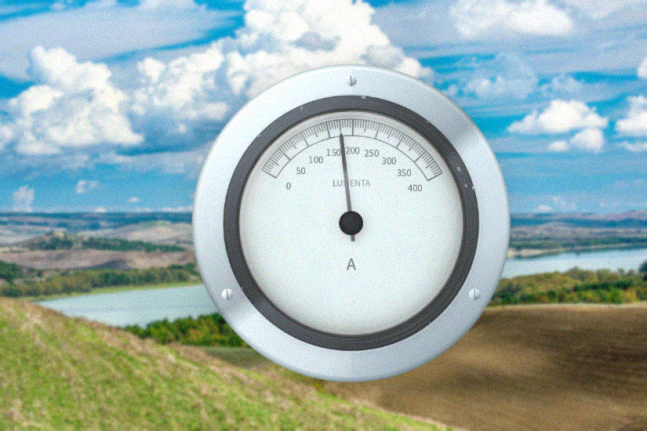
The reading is 175 A
